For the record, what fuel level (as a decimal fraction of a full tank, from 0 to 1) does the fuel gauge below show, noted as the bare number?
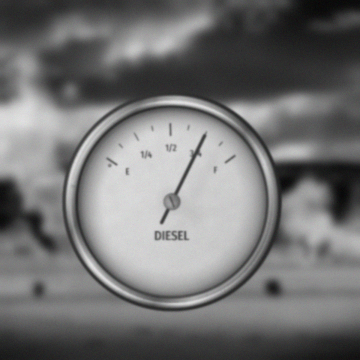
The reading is 0.75
